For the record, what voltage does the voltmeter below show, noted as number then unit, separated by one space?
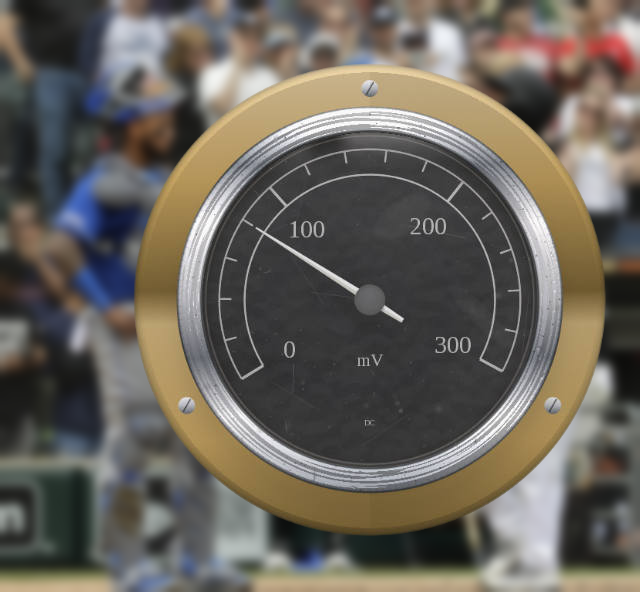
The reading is 80 mV
